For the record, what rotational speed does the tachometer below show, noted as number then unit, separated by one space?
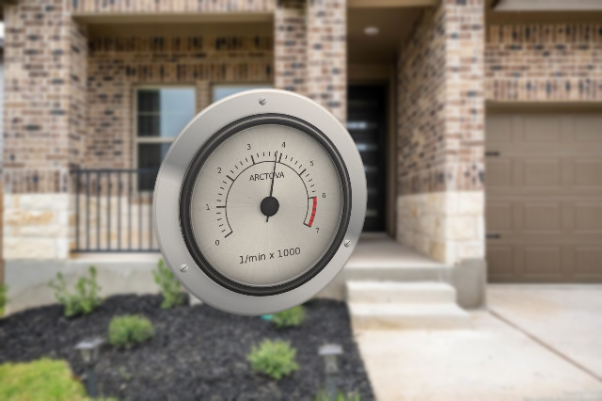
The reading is 3800 rpm
